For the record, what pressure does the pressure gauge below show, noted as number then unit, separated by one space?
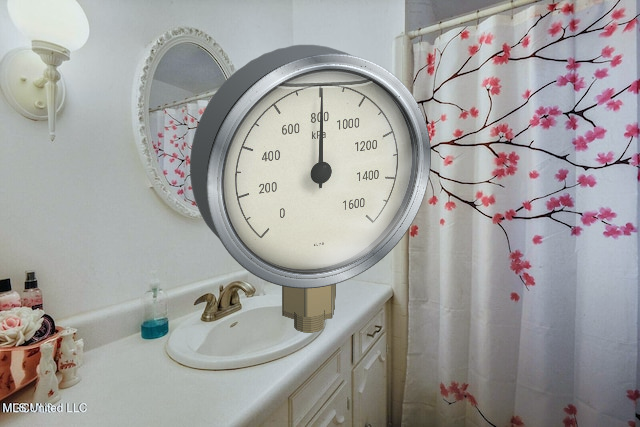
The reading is 800 kPa
